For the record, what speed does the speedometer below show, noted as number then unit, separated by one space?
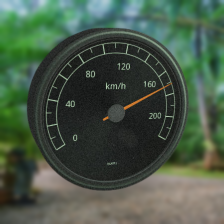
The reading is 170 km/h
